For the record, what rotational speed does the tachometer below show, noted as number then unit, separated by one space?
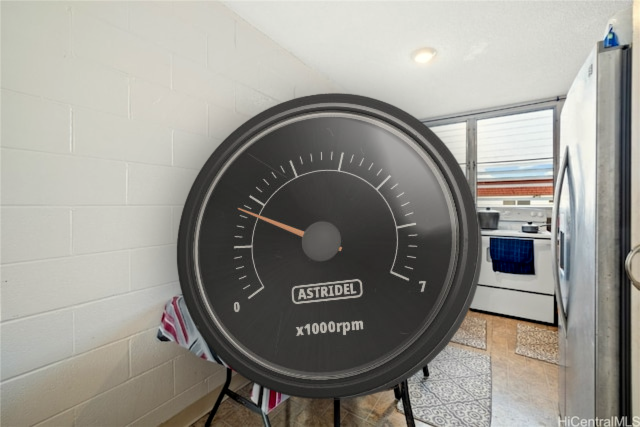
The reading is 1700 rpm
